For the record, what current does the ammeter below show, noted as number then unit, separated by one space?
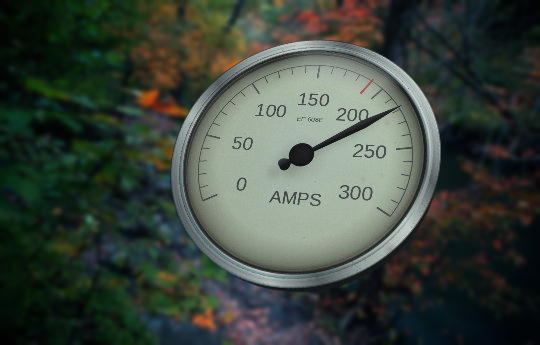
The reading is 220 A
